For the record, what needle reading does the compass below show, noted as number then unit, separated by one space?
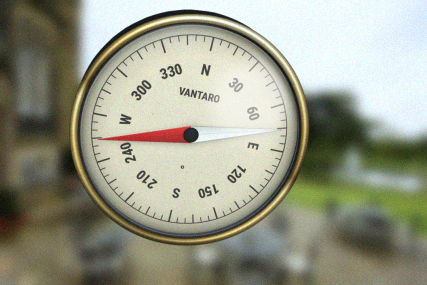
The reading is 255 °
